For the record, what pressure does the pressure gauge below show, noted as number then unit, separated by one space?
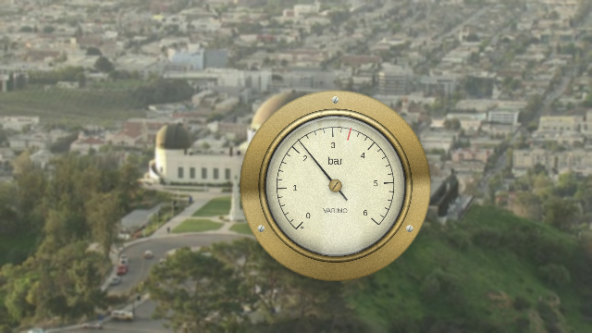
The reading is 2.2 bar
